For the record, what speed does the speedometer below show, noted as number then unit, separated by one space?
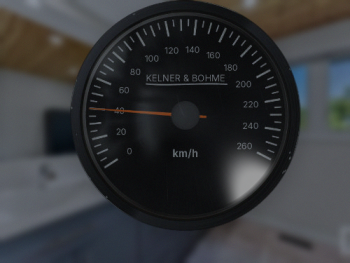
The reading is 40 km/h
